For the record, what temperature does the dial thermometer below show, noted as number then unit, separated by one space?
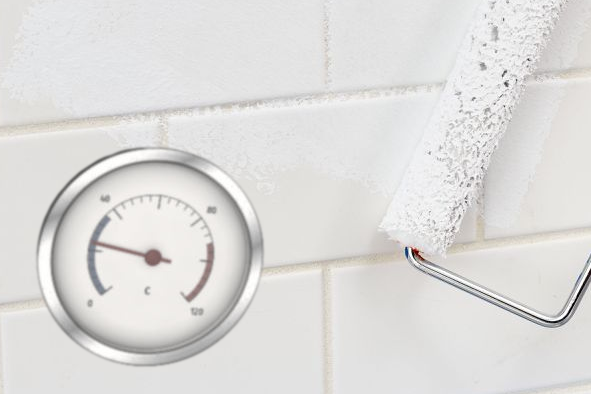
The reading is 24 °C
